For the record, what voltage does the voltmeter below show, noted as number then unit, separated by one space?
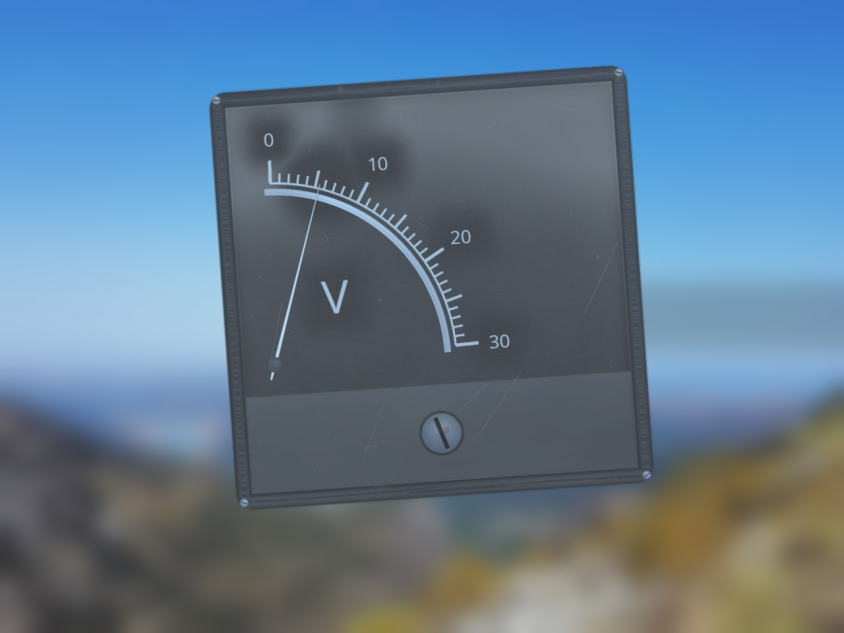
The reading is 5.5 V
